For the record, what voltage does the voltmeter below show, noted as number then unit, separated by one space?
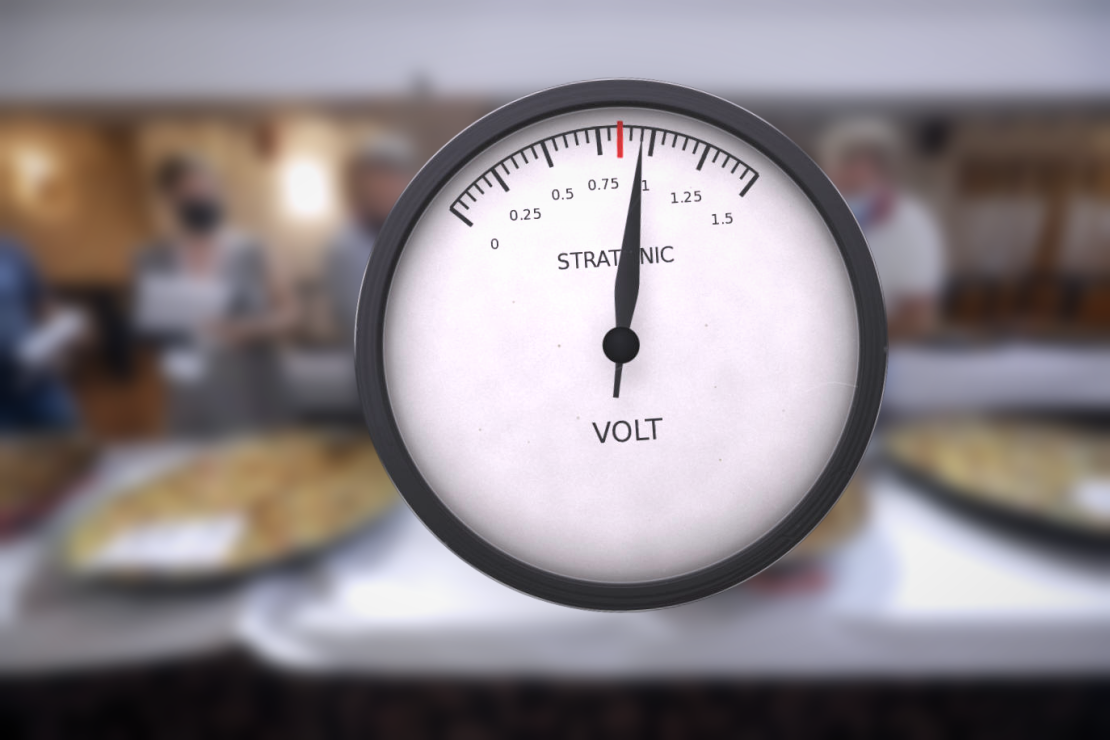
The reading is 0.95 V
